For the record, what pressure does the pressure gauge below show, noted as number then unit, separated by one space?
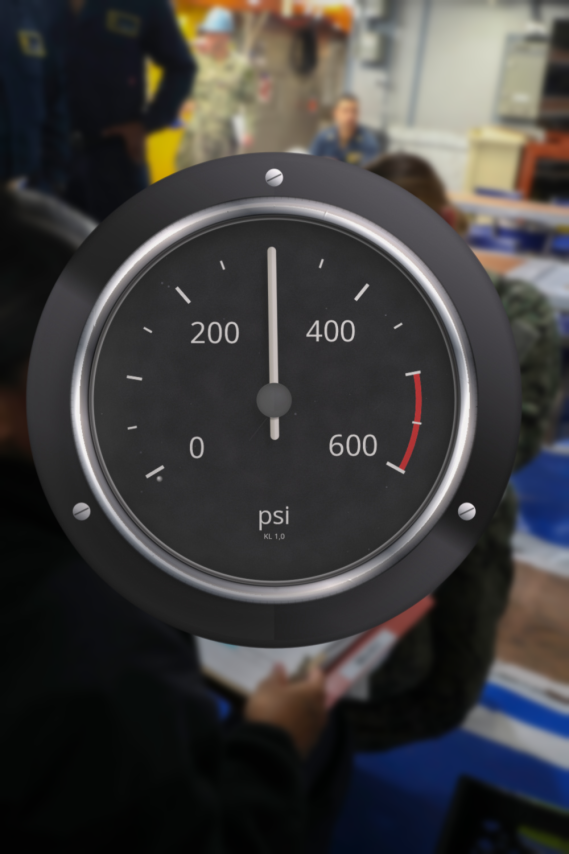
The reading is 300 psi
